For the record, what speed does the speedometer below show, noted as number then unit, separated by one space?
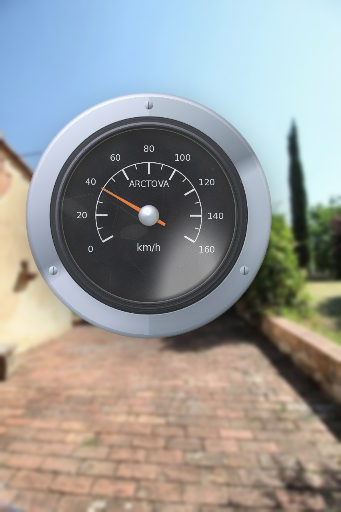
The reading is 40 km/h
